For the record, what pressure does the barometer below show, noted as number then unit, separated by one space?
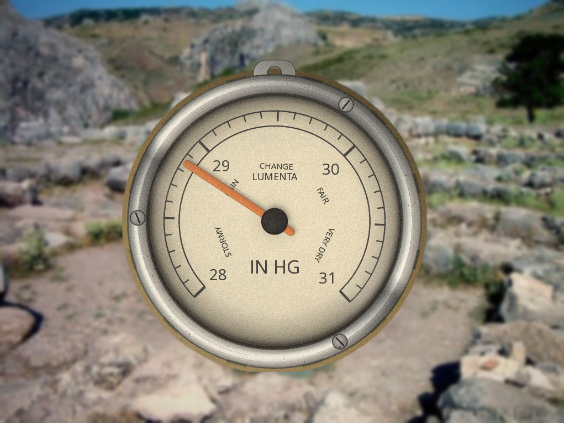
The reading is 28.85 inHg
